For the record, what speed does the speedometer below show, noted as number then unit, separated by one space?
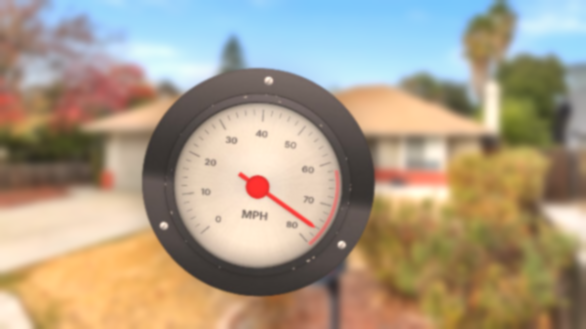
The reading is 76 mph
